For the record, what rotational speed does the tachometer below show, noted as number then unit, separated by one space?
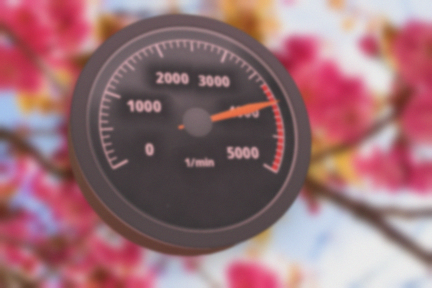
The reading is 4000 rpm
